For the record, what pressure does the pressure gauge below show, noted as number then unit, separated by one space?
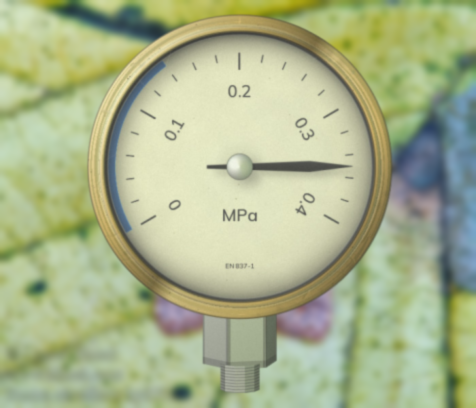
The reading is 0.35 MPa
